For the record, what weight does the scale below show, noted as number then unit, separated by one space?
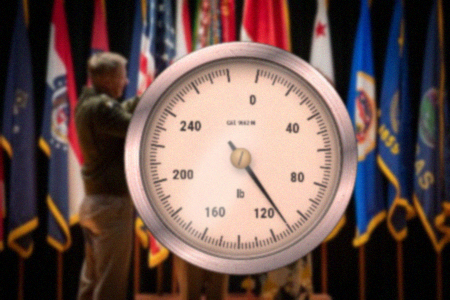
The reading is 110 lb
